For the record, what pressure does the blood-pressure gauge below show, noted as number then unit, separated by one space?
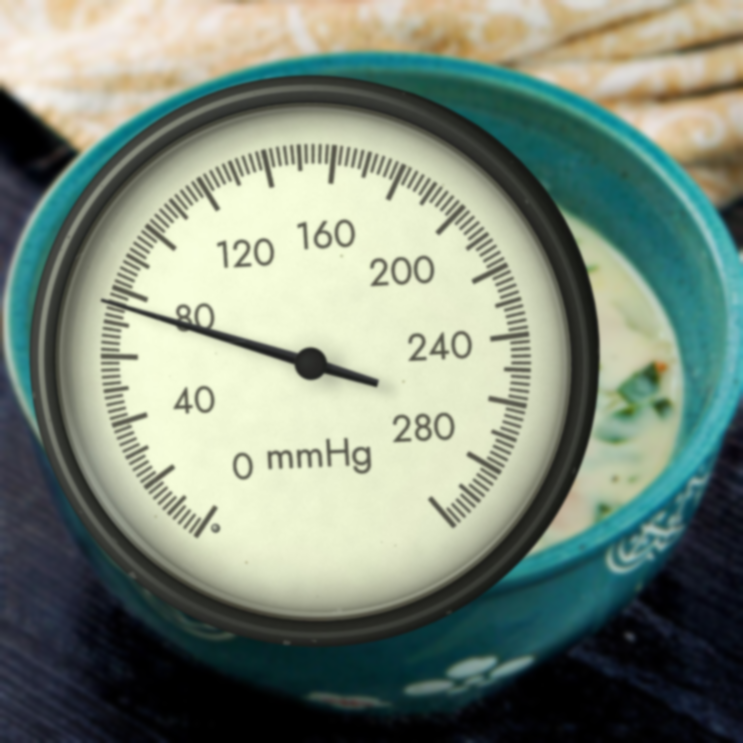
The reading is 76 mmHg
